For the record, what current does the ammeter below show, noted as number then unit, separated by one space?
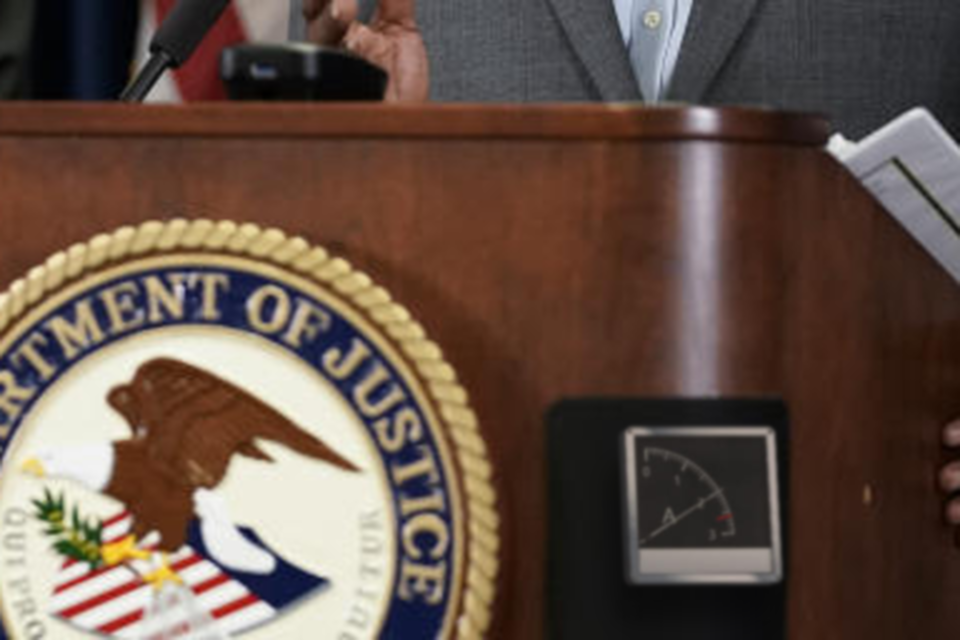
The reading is 2 A
